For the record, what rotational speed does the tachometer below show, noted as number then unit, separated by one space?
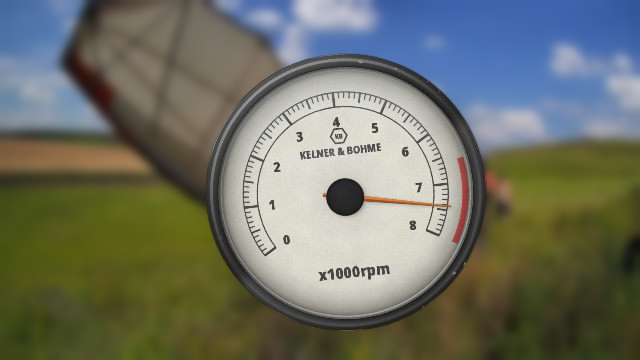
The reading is 7400 rpm
